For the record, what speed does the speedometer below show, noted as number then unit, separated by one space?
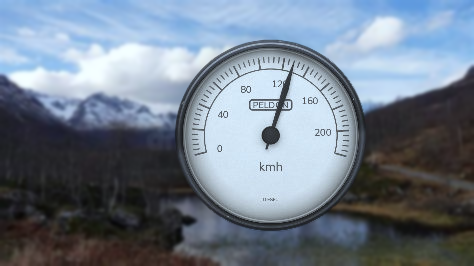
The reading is 128 km/h
